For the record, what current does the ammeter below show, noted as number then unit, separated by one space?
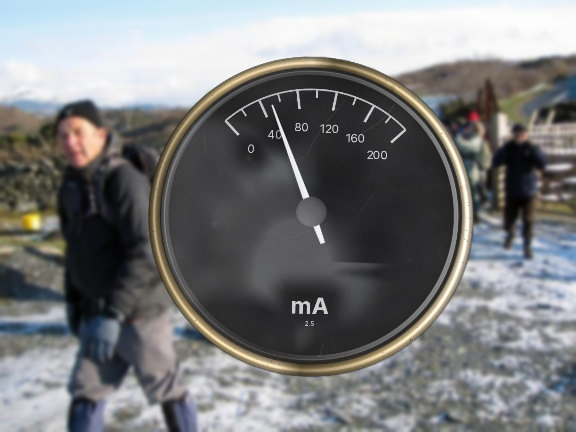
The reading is 50 mA
